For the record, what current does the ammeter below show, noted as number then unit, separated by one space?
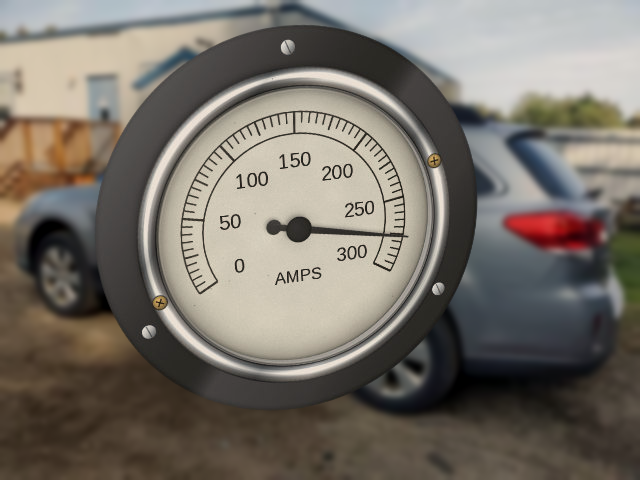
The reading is 275 A
